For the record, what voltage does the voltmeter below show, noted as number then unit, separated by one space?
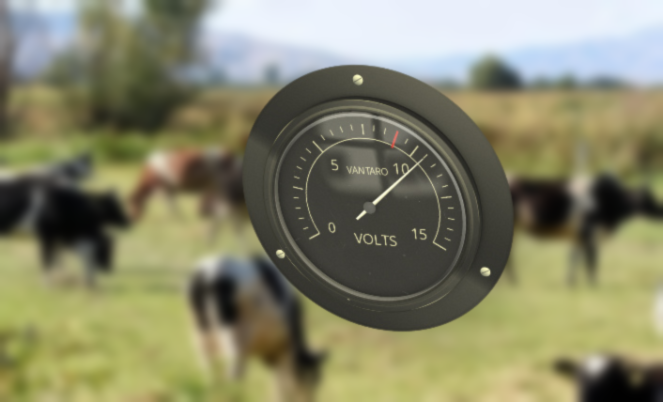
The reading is 10.5 V
